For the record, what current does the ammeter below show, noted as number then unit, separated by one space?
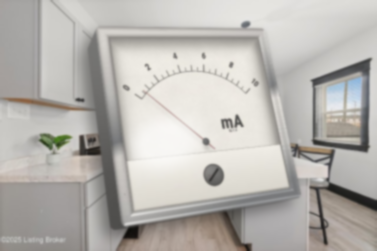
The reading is 0.5 mA
